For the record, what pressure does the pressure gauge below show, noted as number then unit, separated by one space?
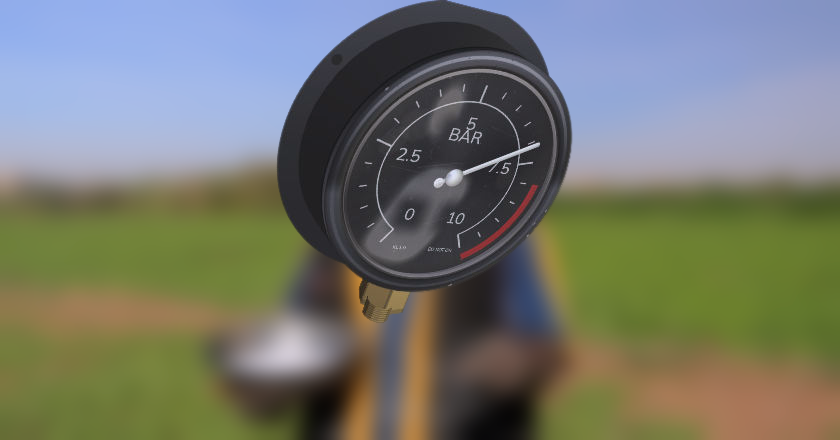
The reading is 7 bar
